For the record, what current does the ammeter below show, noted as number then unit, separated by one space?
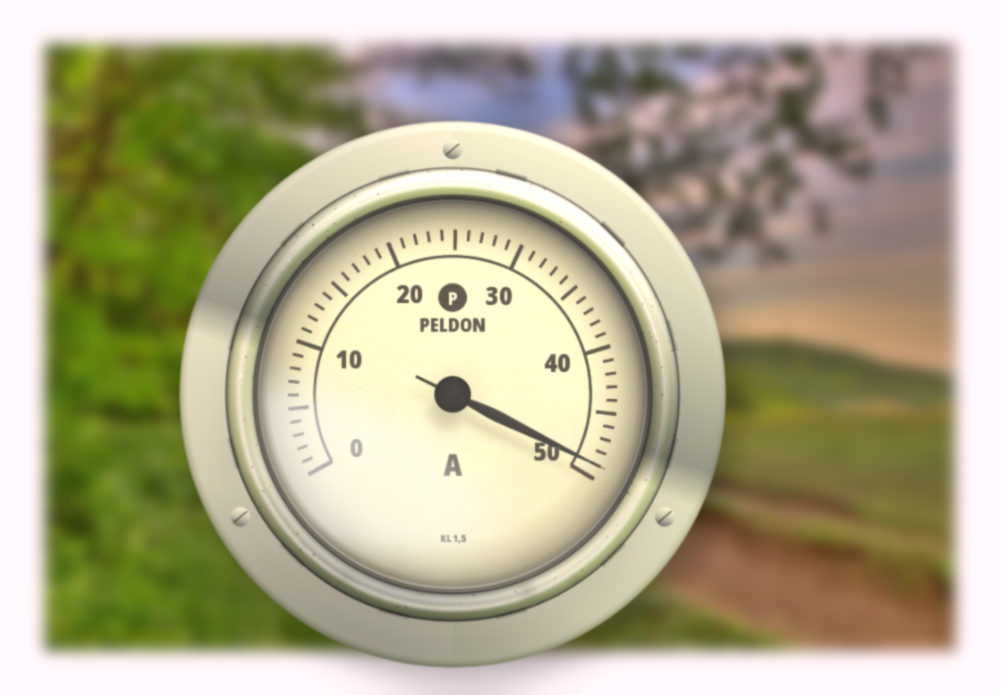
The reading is 49 A
